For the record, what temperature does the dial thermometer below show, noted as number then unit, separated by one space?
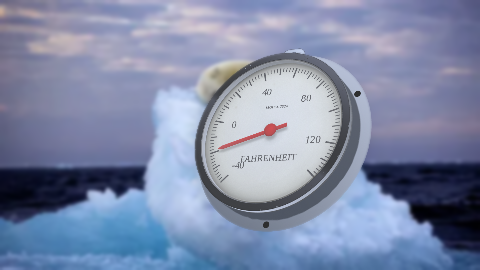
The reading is -20 °F
